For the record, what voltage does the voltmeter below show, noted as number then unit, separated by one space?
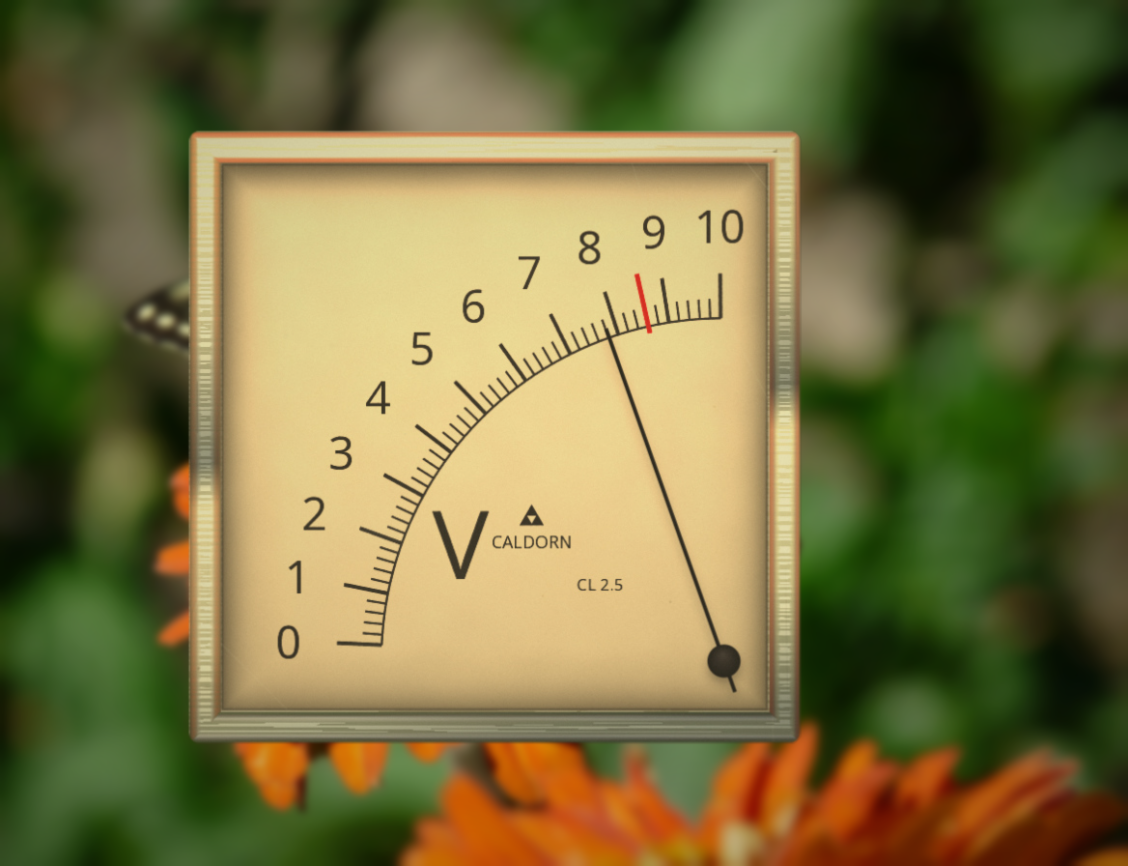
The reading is 7.8 V
